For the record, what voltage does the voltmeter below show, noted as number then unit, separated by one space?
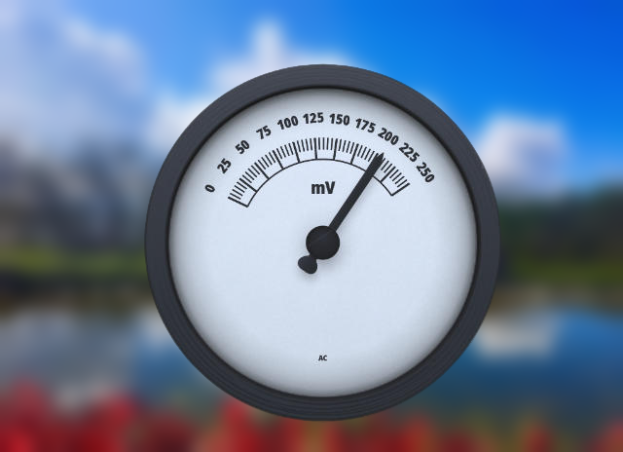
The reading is 205 mV
